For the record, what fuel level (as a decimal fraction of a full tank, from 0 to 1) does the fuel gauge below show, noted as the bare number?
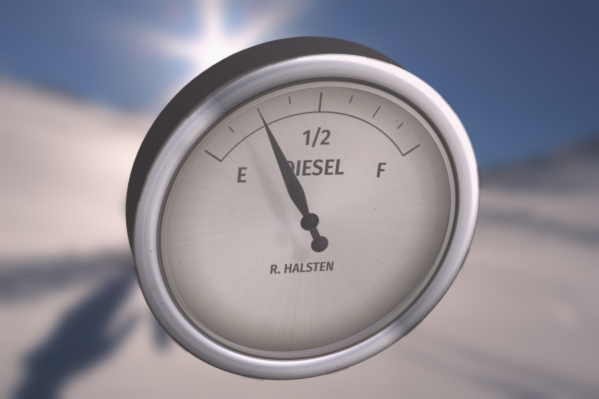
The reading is 0.25
